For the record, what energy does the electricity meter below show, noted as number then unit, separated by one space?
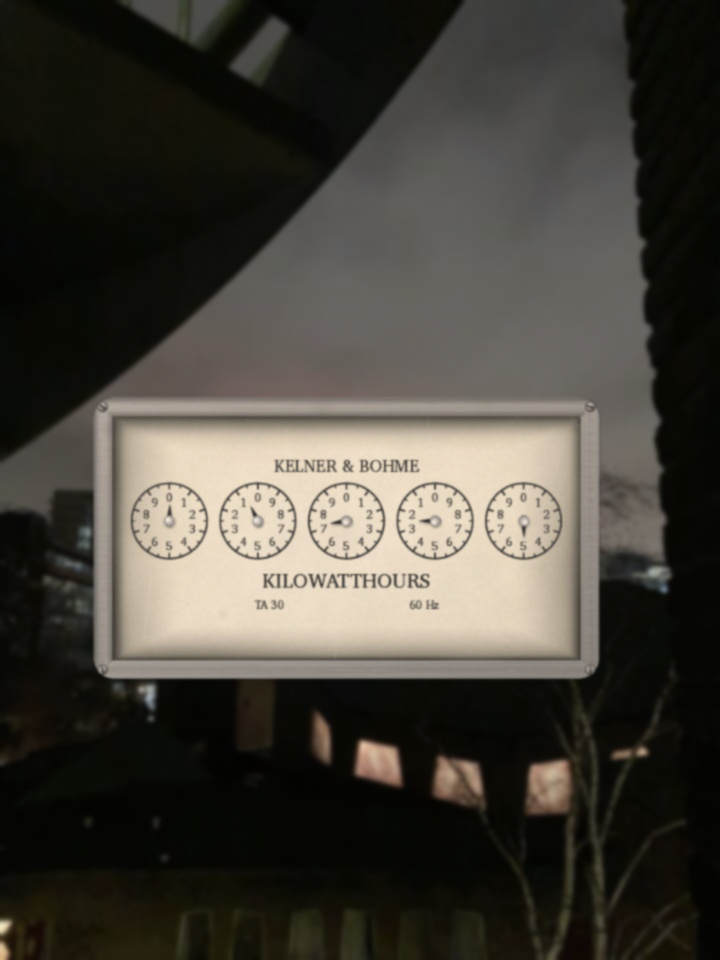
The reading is 725 kWh
